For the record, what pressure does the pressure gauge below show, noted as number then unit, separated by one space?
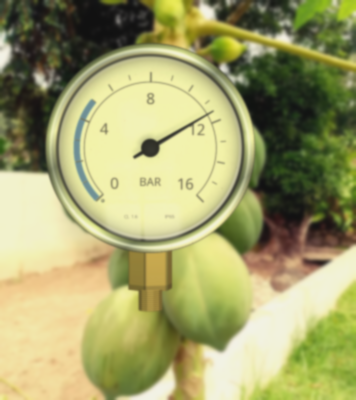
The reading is 11.5 bar
